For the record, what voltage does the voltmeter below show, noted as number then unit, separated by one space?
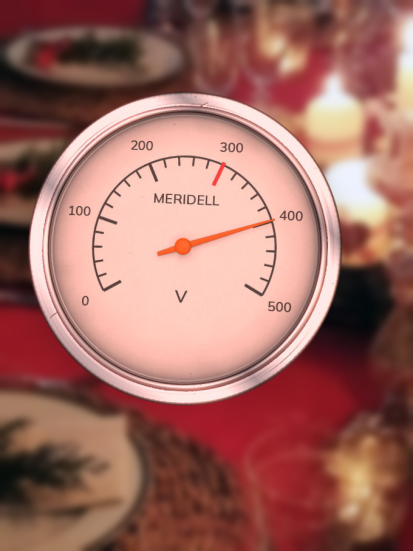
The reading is 400 V
